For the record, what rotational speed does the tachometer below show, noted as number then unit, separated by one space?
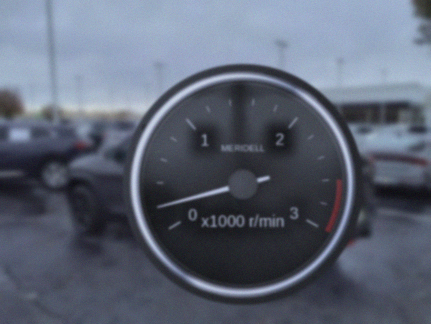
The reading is 200 rpm
